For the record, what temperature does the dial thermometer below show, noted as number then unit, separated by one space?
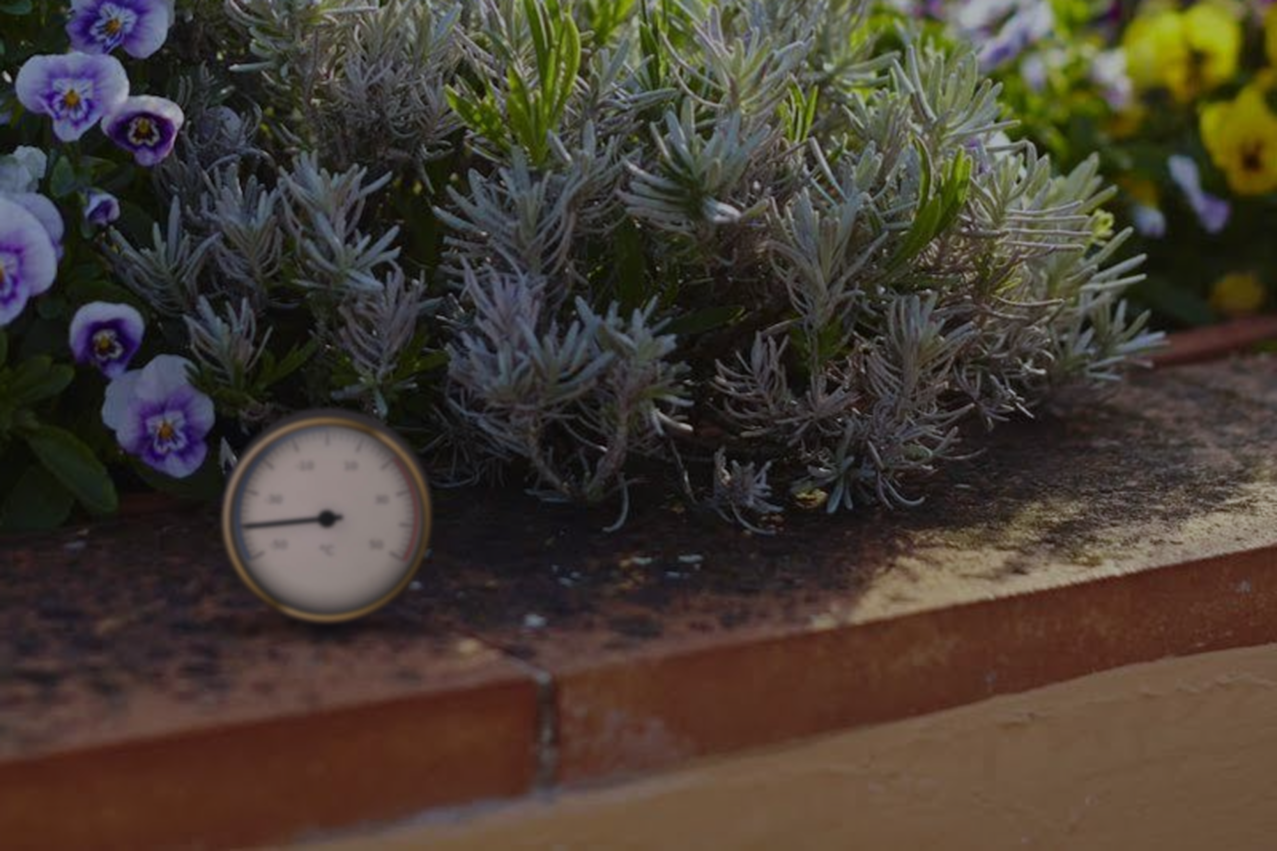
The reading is -40 °C
